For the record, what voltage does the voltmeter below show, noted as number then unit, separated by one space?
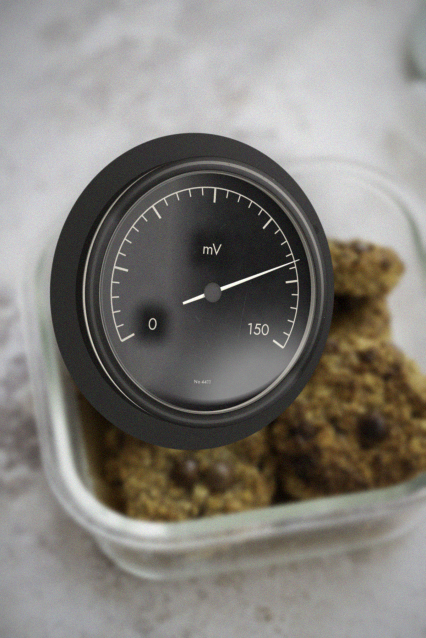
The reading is 117.5 mV
